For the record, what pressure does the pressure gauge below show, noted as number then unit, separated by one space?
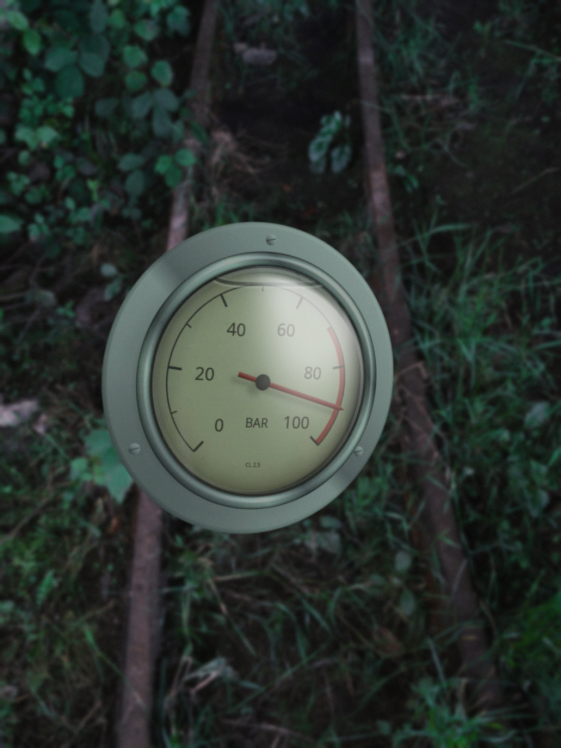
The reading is 90 bar
